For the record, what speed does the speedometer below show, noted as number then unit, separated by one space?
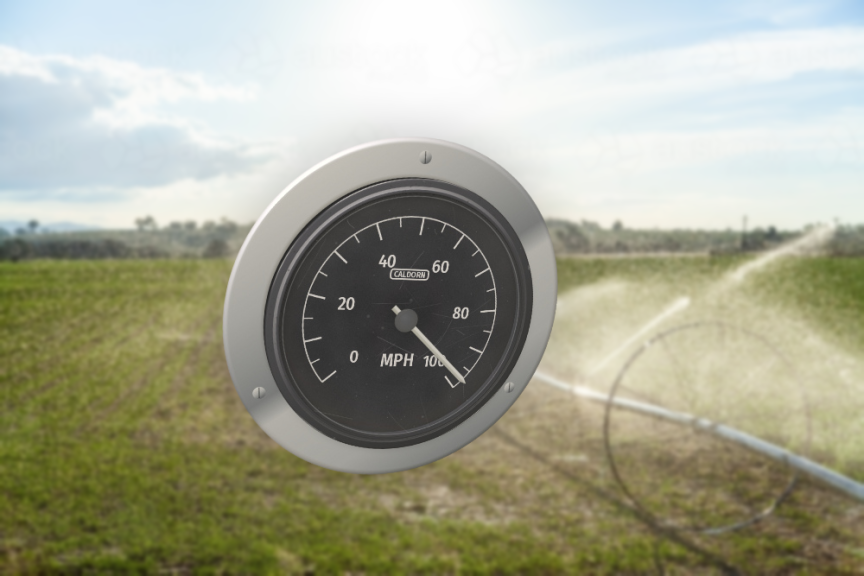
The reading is 97.5 mph
